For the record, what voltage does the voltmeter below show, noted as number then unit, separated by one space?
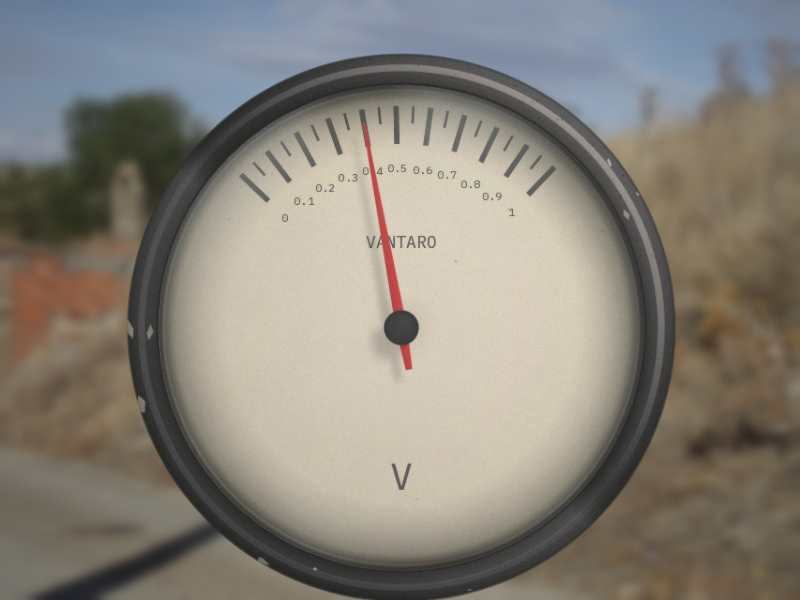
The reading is 0.4 V
